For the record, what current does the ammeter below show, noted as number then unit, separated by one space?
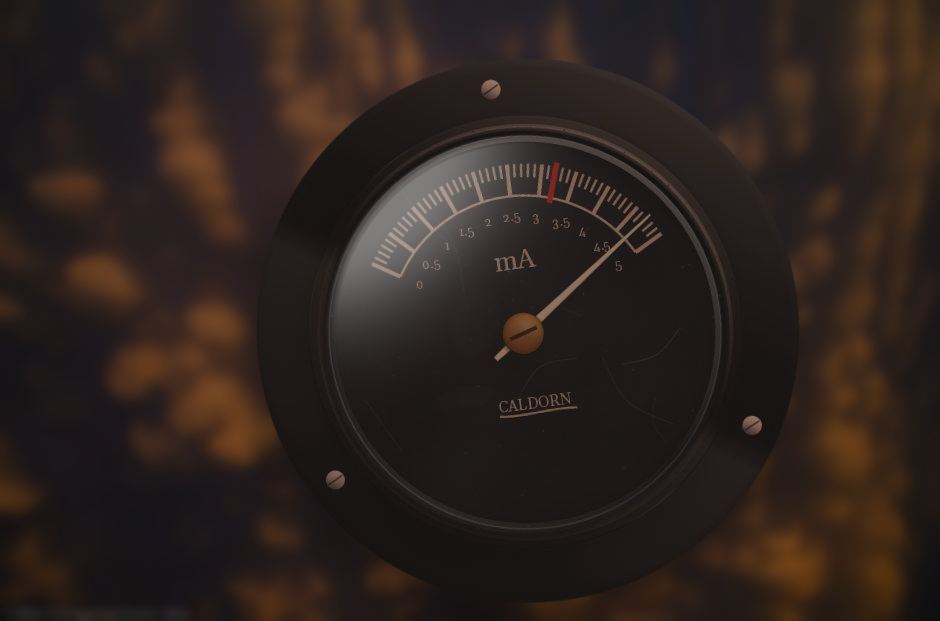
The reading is 4.7 mA
